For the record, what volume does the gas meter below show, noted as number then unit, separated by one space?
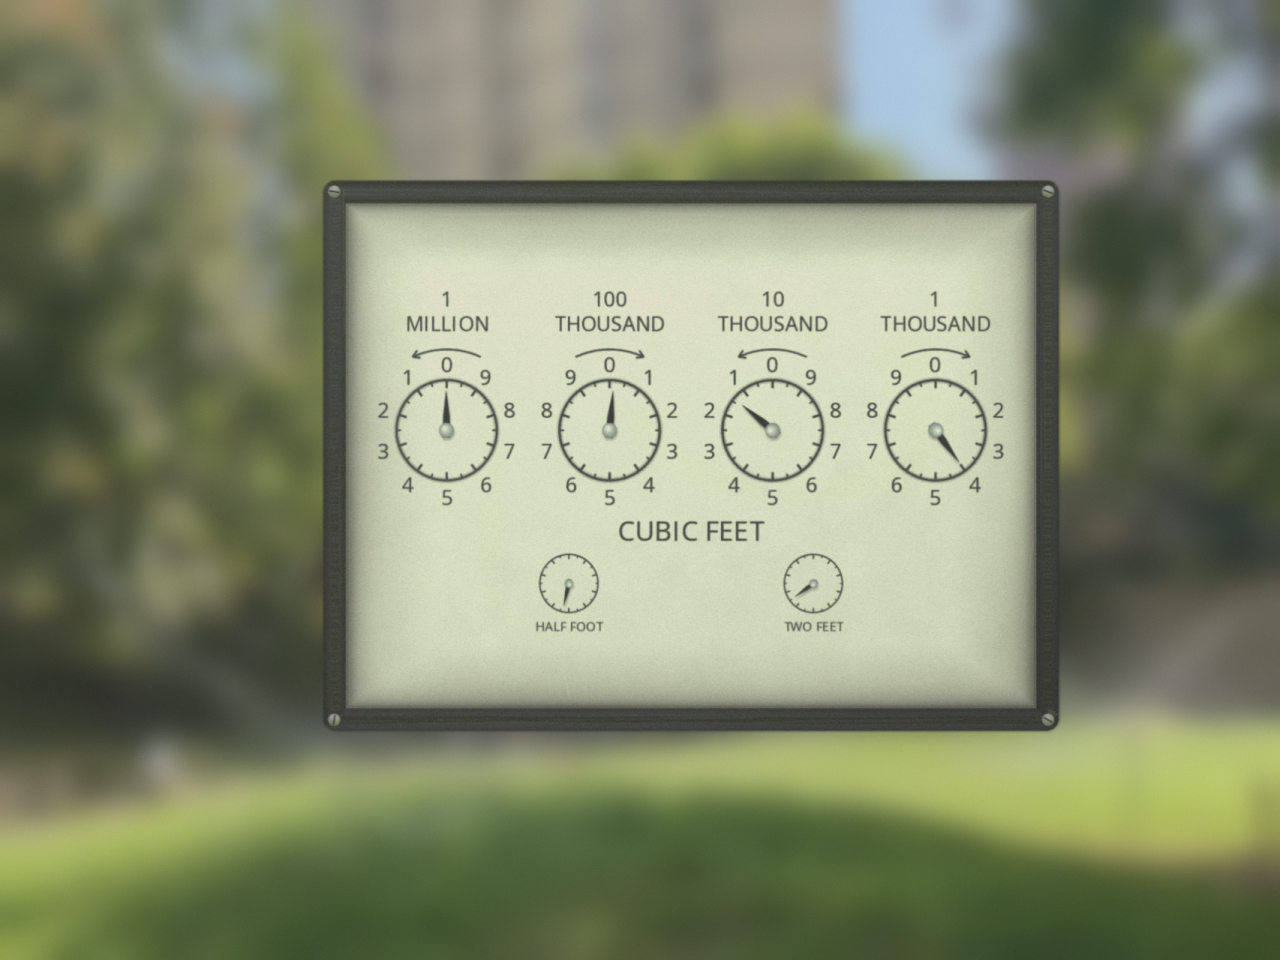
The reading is 1400 ft³
